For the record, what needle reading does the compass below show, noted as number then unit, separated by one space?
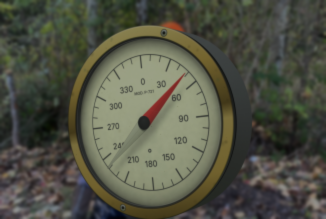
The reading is 50 °
